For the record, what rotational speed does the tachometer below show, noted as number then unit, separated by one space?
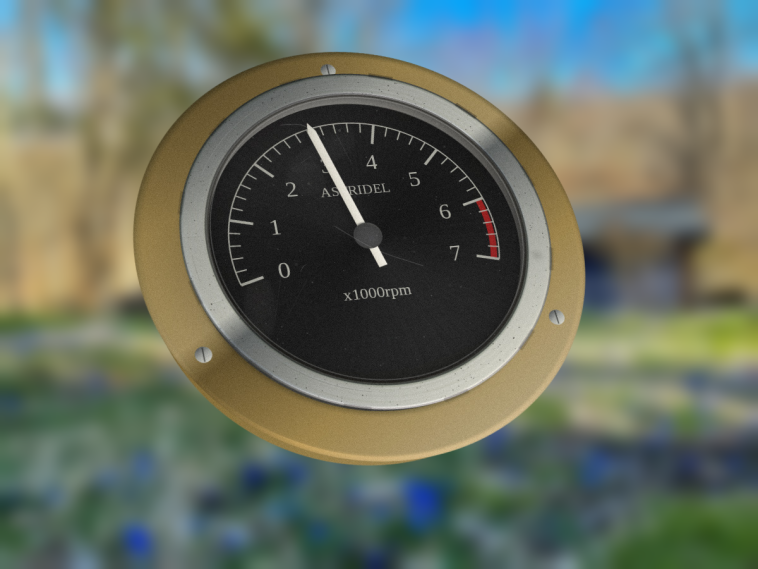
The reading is 3000 rpm
